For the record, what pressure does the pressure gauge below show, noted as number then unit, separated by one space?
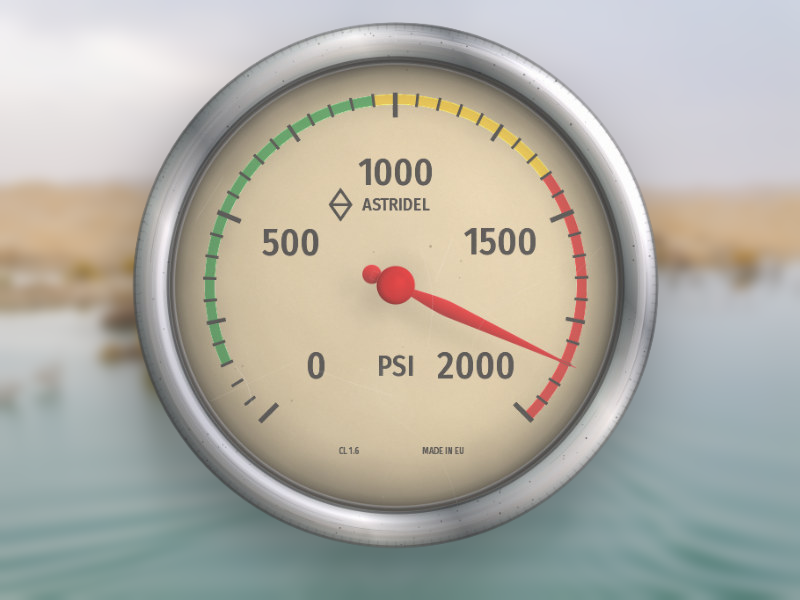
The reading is 1850 psi
